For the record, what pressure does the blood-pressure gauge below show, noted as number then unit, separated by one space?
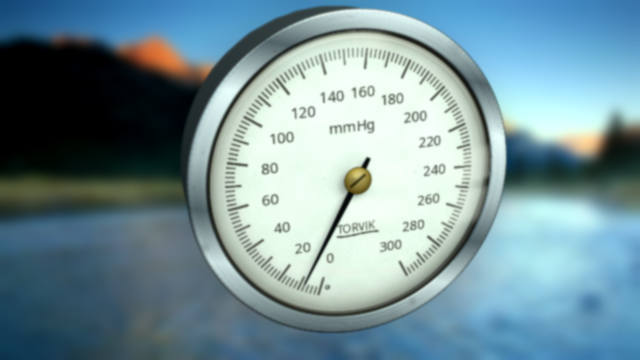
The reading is 10 mmHg
